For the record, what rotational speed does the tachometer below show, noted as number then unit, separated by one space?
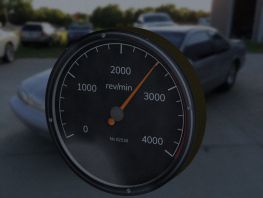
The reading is 2600 rpm
